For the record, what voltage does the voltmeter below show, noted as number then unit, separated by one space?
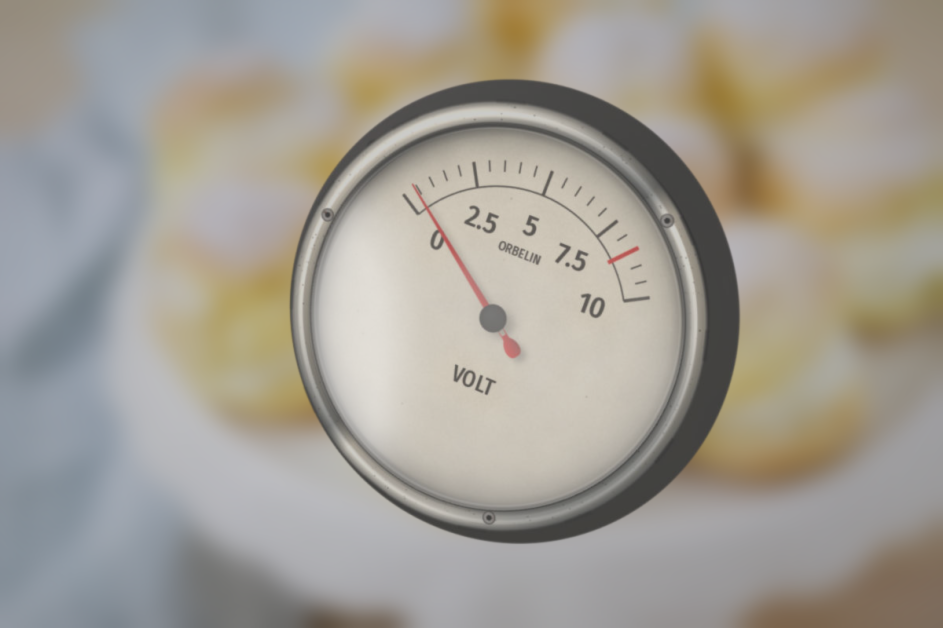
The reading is 0.5 V
